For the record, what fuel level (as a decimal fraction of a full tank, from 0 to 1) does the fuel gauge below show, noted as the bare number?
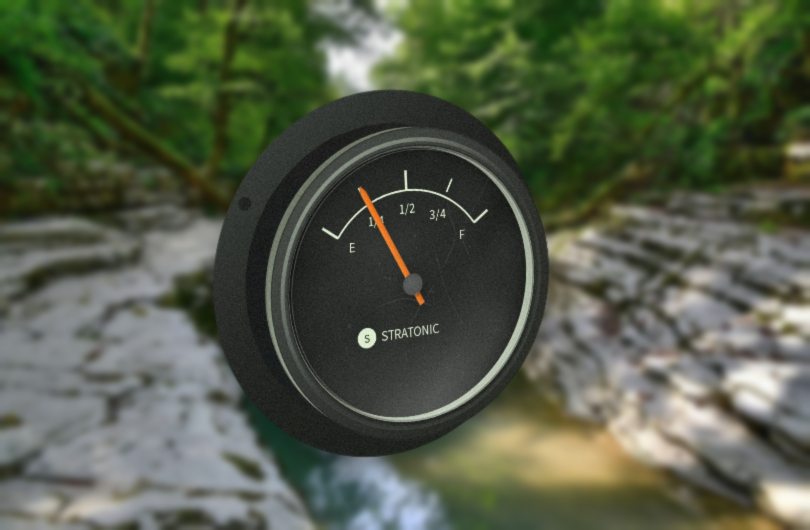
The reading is 0.25
